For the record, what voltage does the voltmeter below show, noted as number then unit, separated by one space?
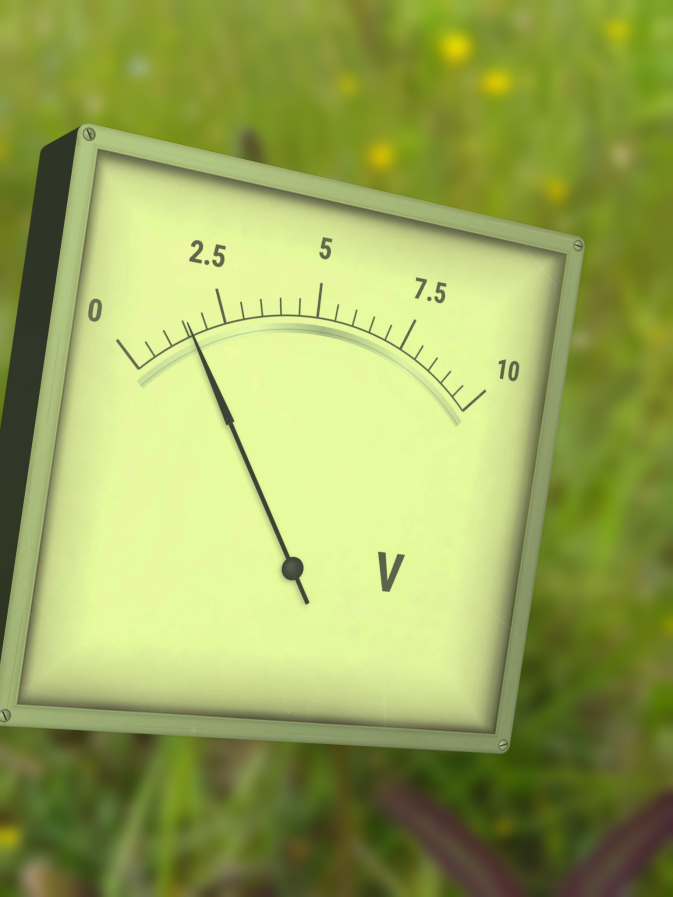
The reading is 1.5 V
